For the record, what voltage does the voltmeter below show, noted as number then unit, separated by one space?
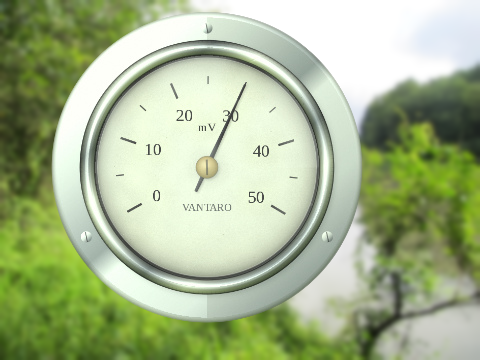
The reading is 30 mV
